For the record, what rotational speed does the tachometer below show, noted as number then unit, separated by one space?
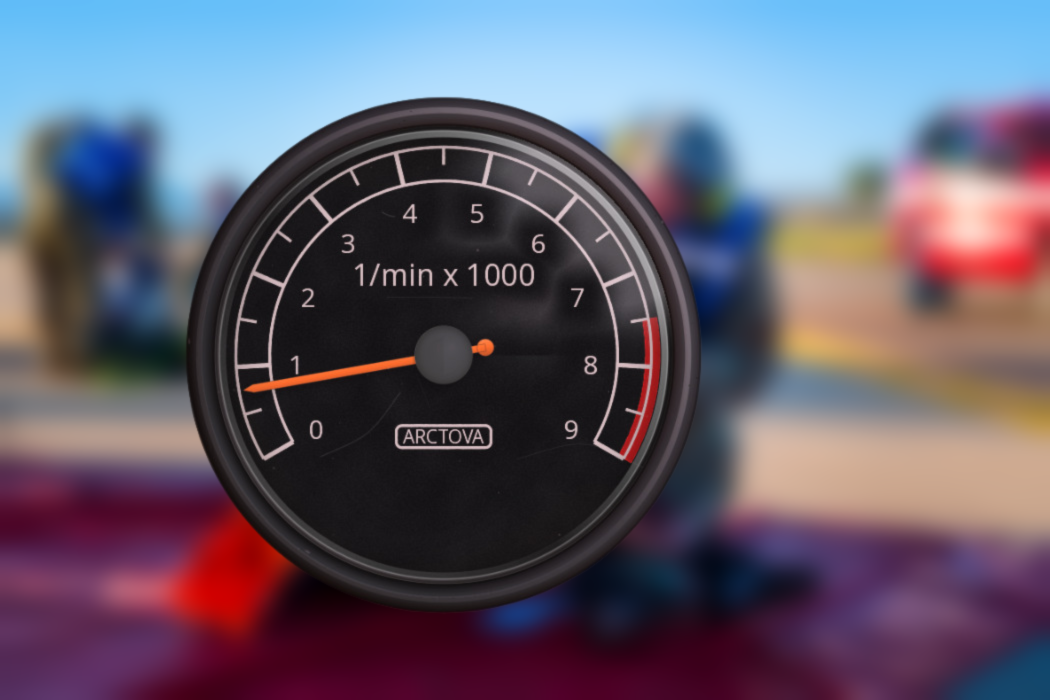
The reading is 750 rpm
